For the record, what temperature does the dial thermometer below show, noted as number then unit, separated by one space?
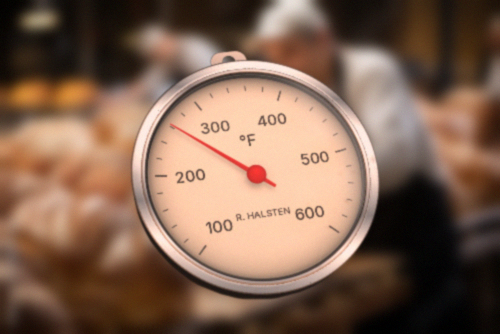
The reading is 260 °F
